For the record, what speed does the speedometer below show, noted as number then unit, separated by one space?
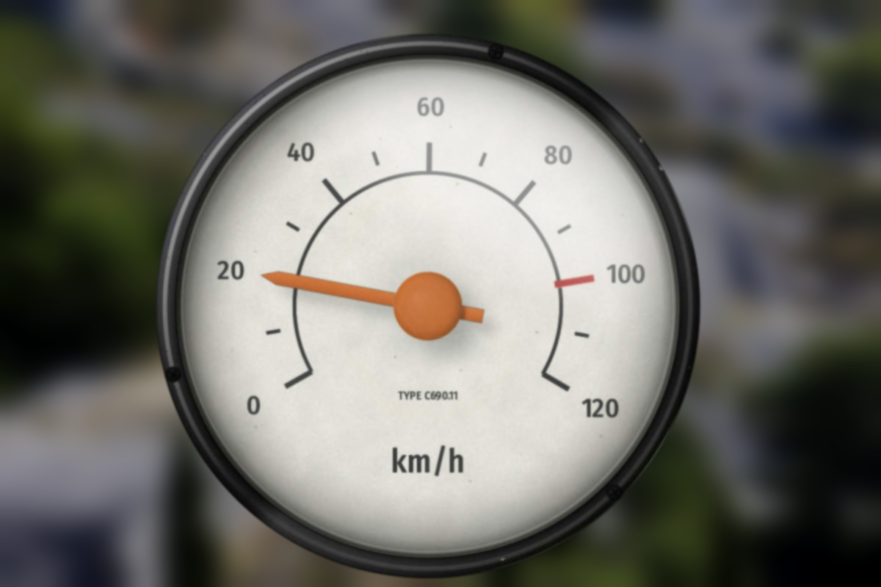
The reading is 20 km/h
